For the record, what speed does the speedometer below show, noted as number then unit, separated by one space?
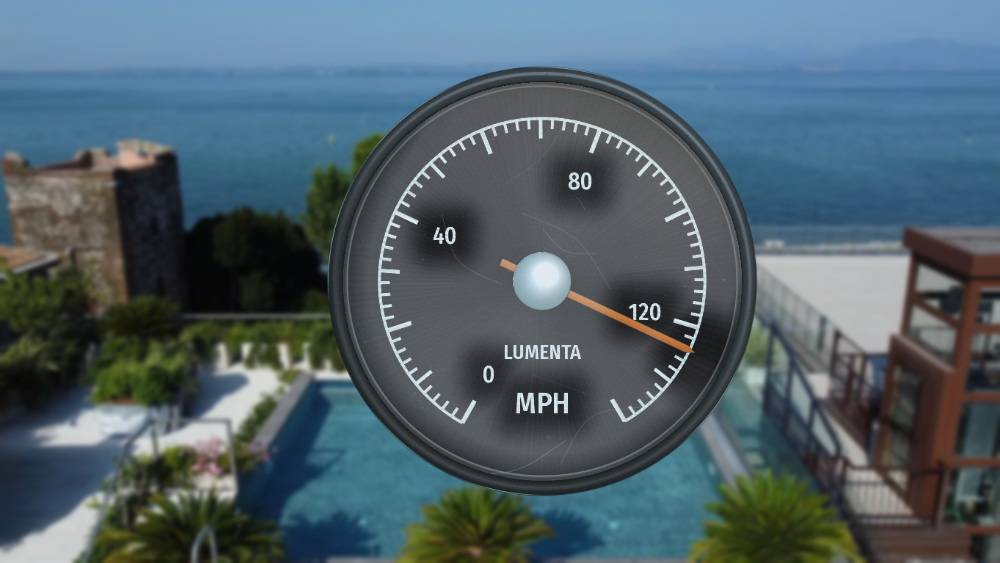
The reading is 124 mph
